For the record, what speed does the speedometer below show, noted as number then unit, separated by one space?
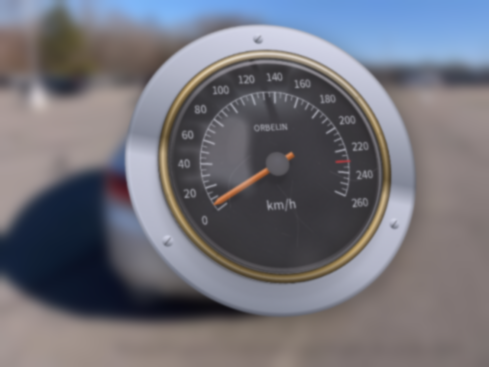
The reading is 5 km/h
